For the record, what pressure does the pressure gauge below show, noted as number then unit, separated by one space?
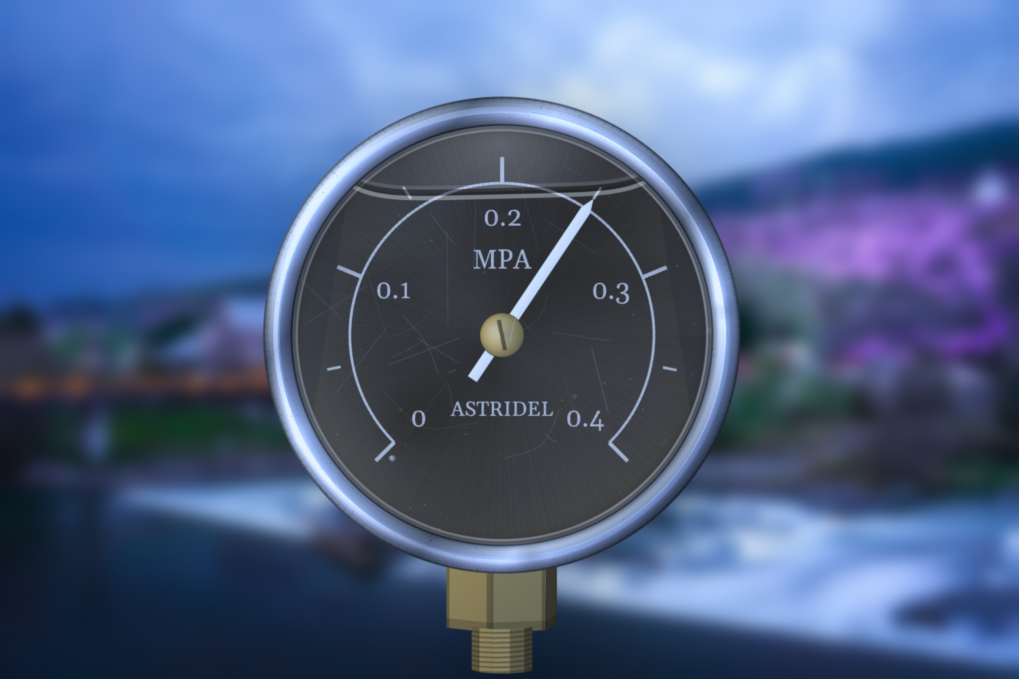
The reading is 0.25 MPa
